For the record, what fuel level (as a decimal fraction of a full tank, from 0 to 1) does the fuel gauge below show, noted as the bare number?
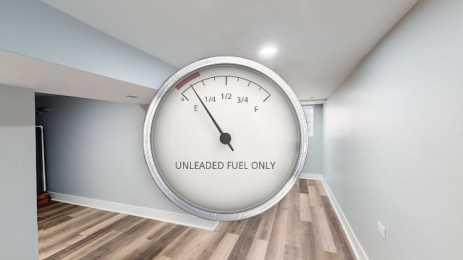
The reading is 0.125
